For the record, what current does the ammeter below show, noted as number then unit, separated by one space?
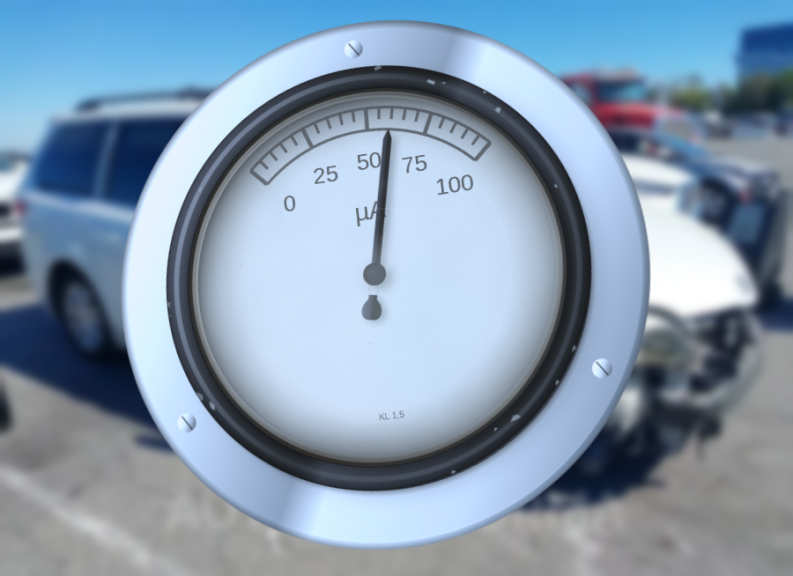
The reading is 60 µA
